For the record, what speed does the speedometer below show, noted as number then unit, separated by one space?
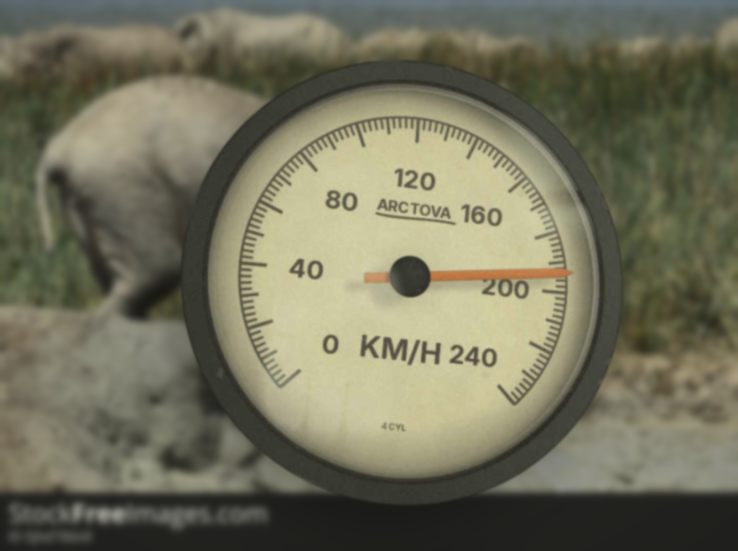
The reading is 194 km/h
